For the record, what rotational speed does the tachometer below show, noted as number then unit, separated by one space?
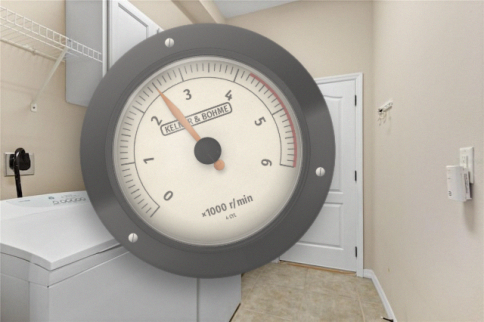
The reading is 2500 rpm
